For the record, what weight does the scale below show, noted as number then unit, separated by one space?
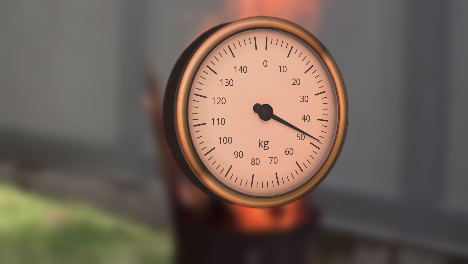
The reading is 48 kg
